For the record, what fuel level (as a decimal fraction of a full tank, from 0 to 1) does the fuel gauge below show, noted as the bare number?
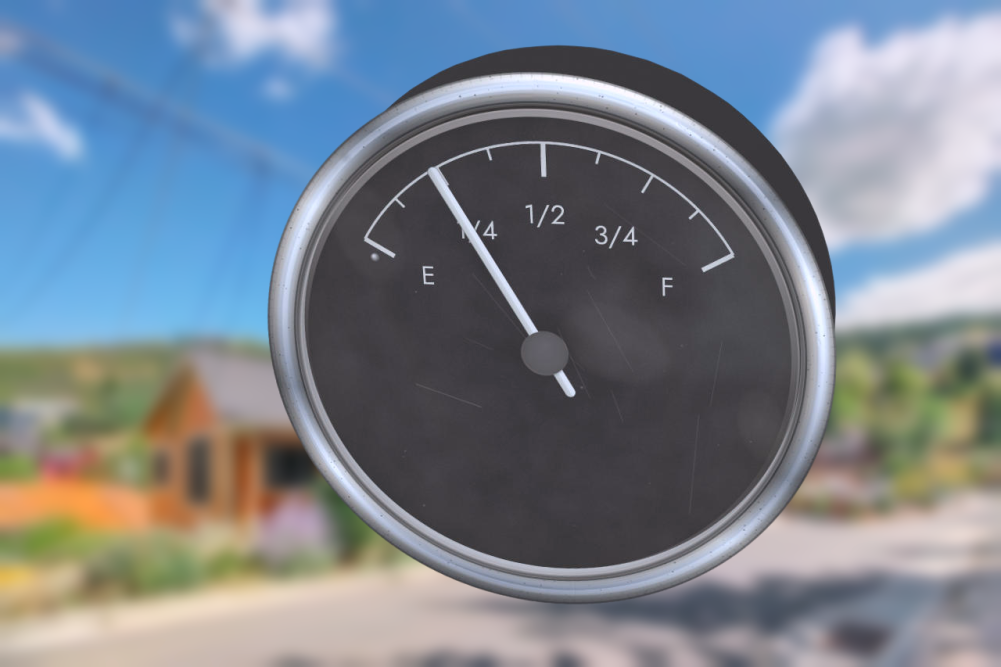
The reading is 0.25
